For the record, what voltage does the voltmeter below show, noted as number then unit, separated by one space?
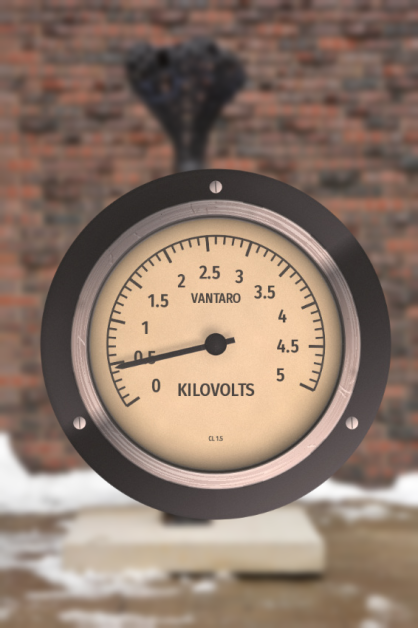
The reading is 0.45 kV
